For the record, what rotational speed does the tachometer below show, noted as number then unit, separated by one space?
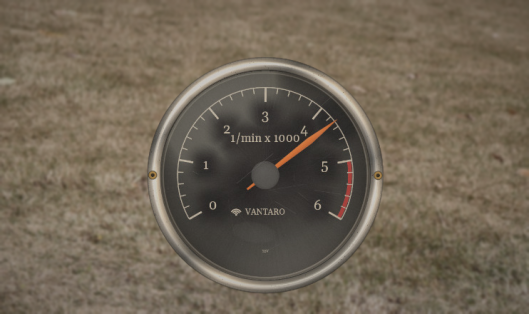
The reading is 4300 rpm
